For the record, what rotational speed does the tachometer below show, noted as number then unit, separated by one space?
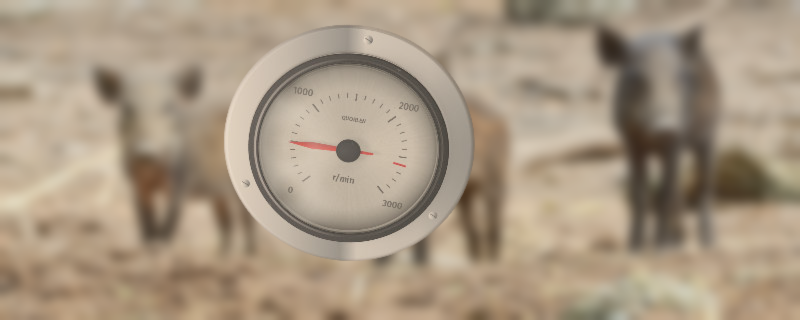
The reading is 500 rpm
